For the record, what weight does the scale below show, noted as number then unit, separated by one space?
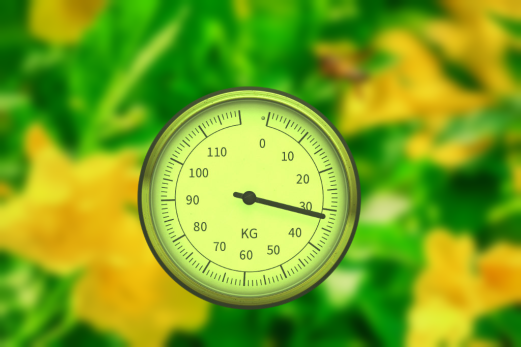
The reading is 32 kg
